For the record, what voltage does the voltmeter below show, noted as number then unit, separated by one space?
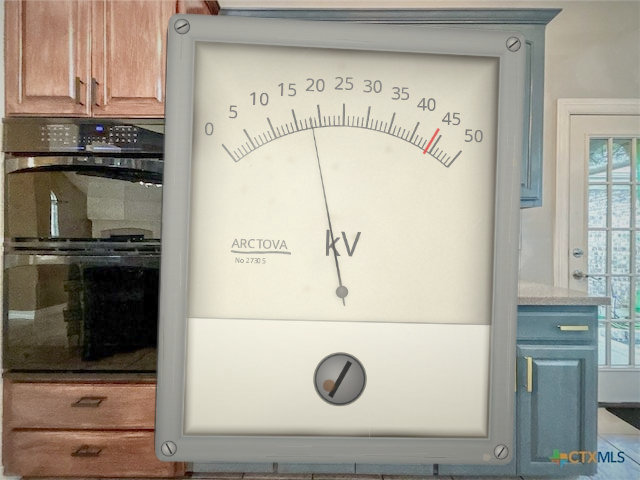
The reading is 18 kV
